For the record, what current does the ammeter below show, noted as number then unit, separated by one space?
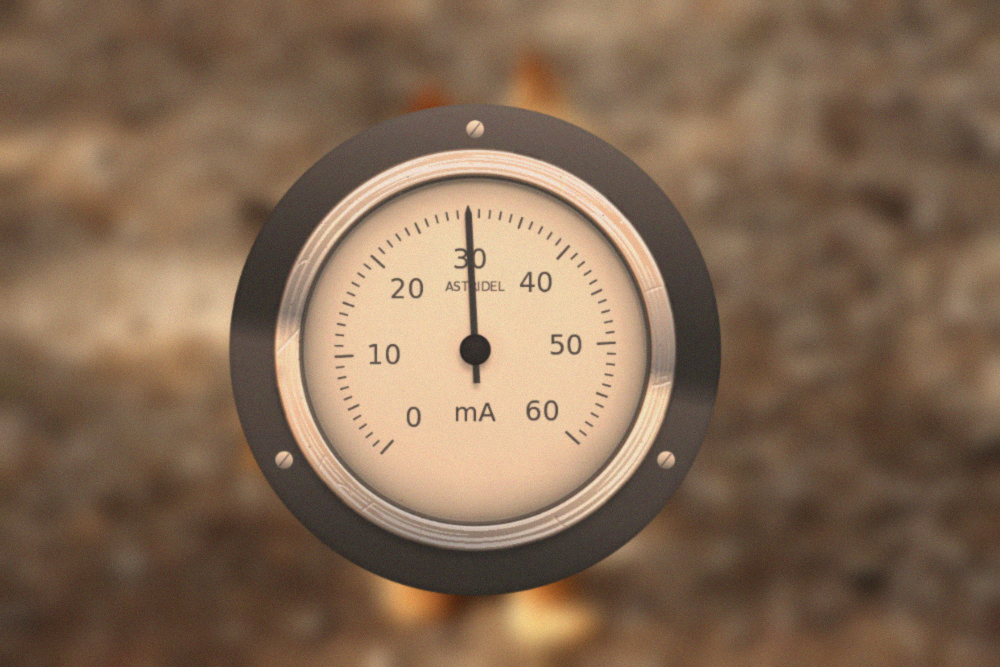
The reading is 30 mA
